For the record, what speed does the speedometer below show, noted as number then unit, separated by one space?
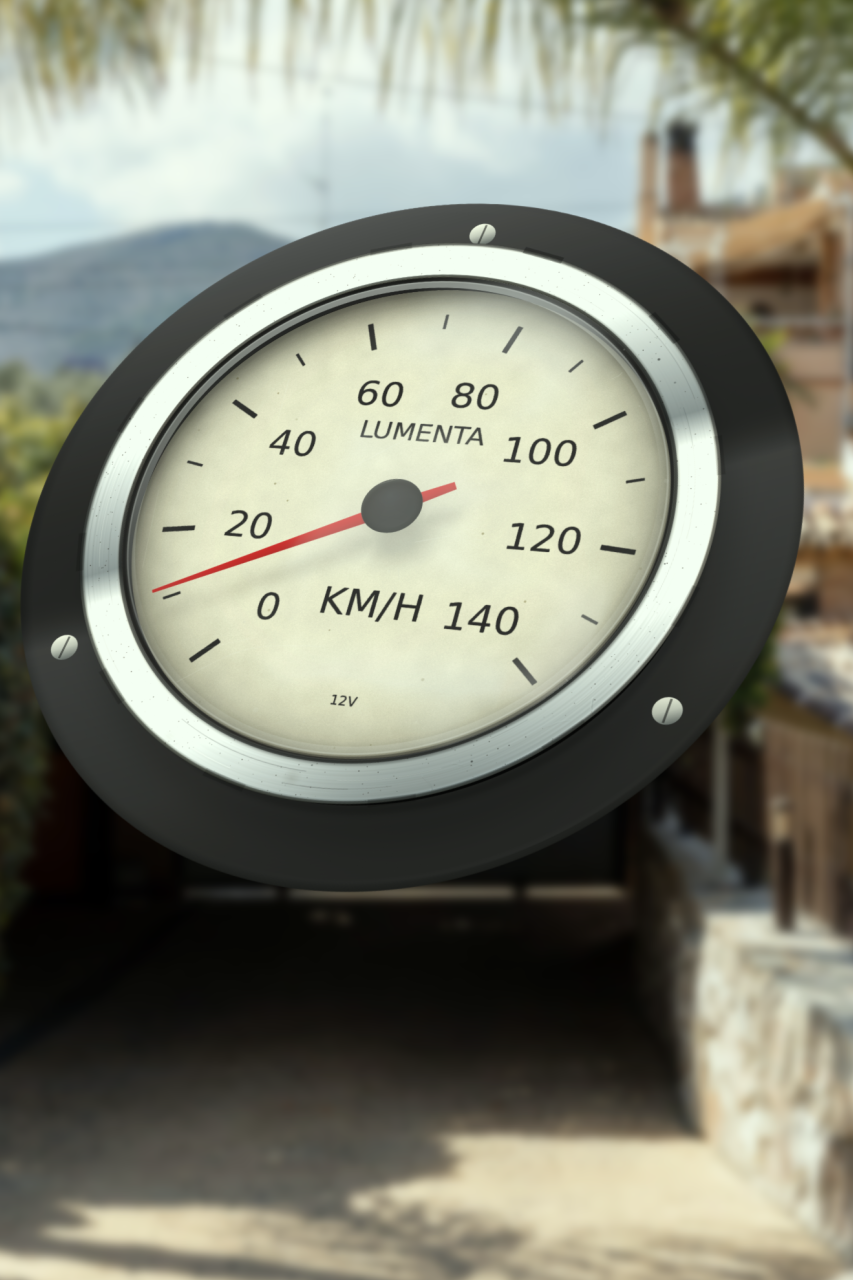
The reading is 10 km/h
